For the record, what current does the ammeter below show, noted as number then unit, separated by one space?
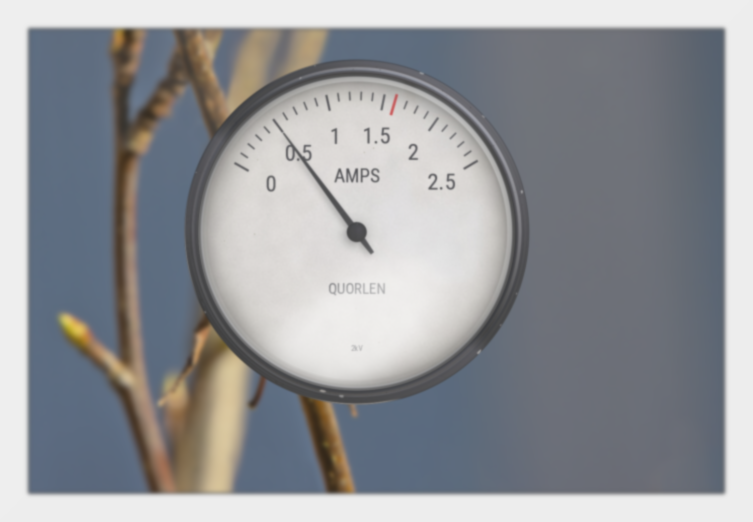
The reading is 0.5 A
